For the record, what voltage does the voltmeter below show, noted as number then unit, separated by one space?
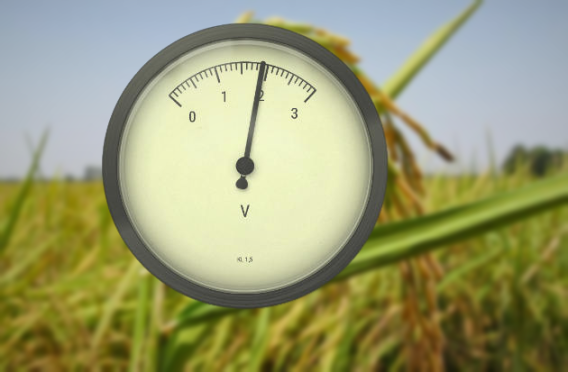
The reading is 1.9 V
